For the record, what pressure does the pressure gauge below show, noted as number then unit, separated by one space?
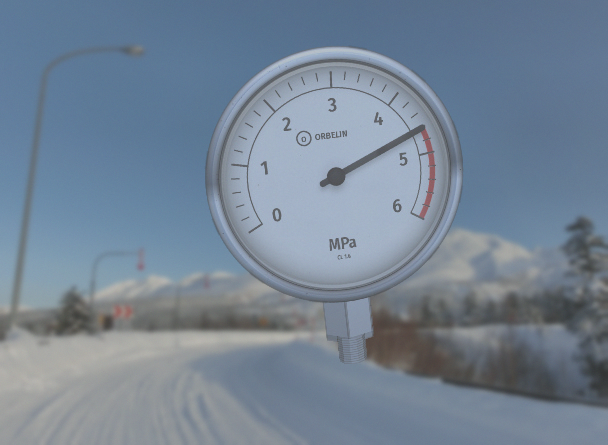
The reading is 4.6 MPa
